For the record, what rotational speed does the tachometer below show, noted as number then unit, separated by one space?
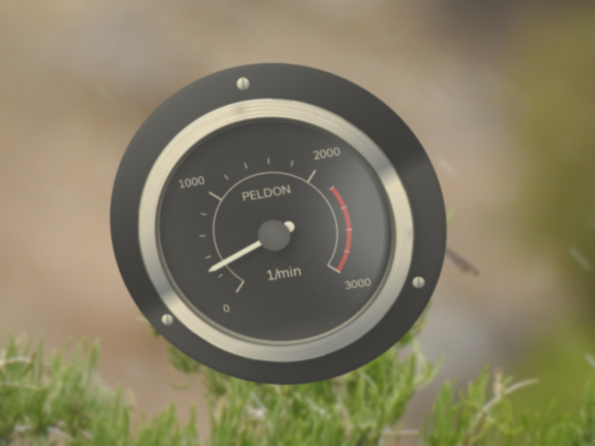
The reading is 300 rpm
